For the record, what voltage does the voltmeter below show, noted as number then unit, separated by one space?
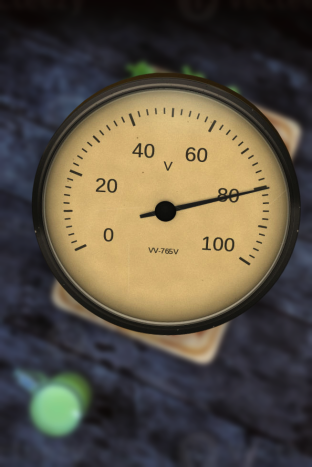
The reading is 80 V
